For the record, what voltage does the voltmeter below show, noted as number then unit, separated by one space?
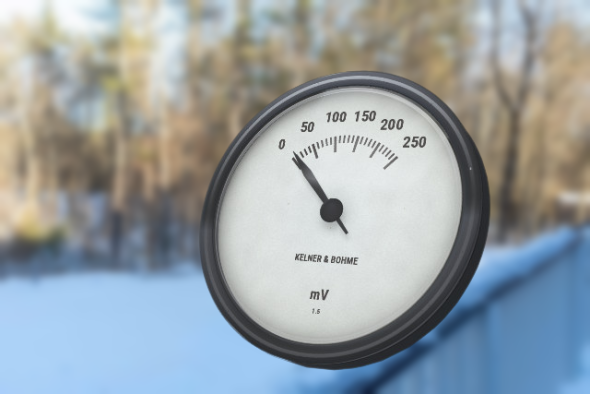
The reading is 10 mV
